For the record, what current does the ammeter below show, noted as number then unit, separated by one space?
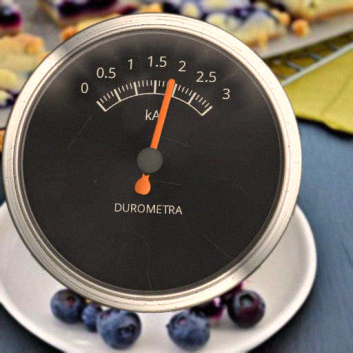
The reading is 1.9 kA
